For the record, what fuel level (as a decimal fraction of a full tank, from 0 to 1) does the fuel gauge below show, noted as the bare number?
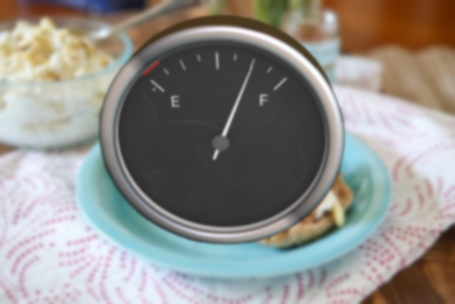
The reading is 0.75
